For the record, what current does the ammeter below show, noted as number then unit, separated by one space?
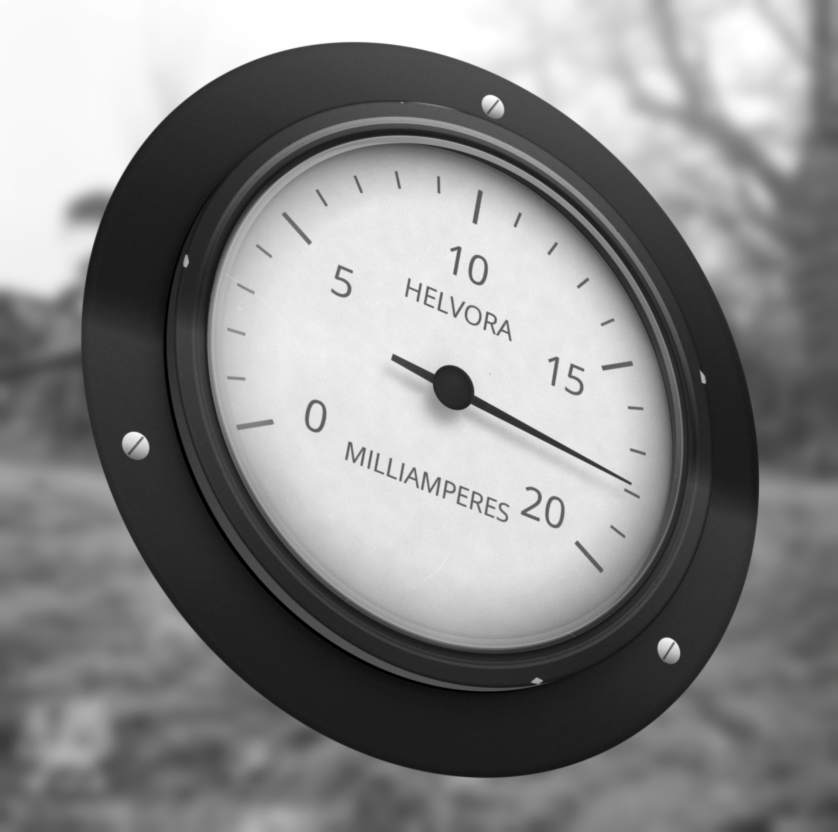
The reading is 18 mA
